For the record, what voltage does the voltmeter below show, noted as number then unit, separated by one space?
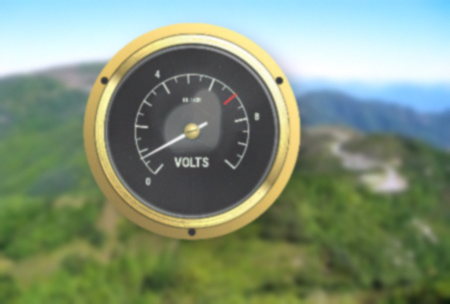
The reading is 0.75 V
